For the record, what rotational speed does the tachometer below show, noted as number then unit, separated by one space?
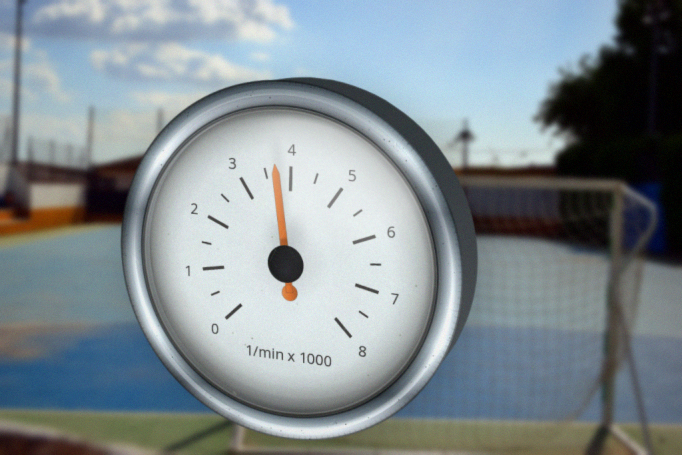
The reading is 3750 rpm
